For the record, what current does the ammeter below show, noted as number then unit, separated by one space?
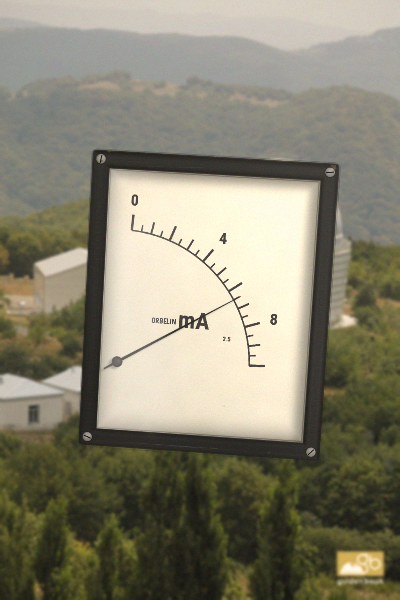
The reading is 6.5 mA
